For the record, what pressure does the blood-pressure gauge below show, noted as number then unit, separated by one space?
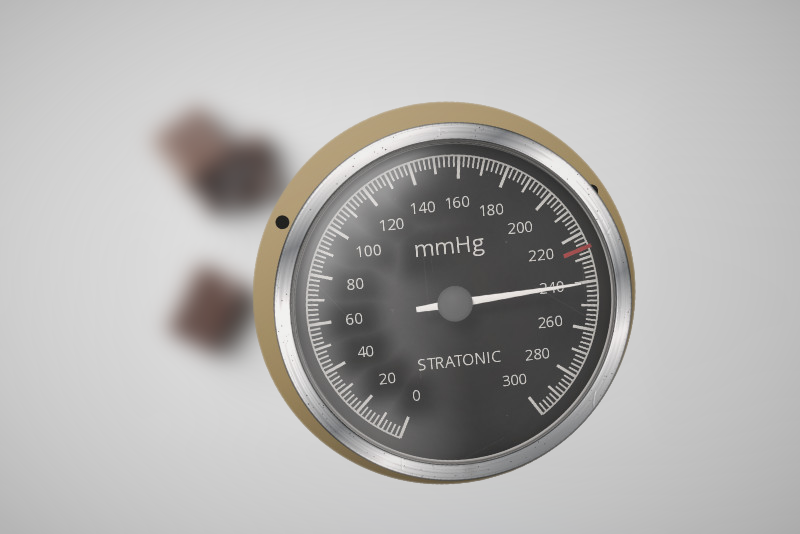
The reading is 240 mmHg
